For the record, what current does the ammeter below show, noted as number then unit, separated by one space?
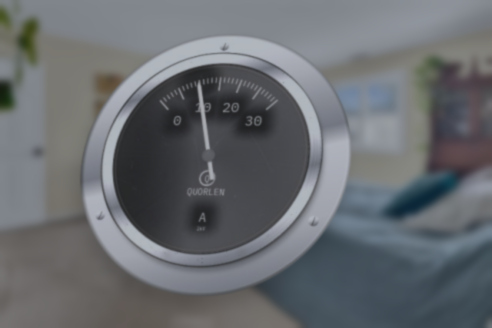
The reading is 10 A
